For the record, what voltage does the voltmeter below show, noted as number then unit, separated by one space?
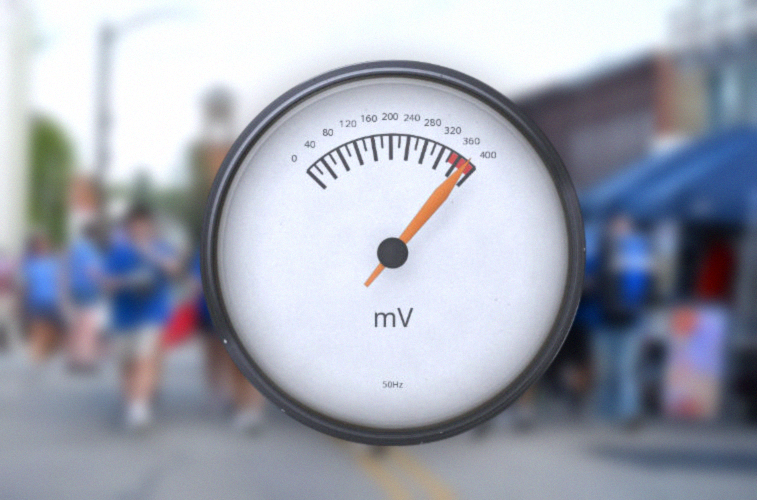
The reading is 380 mV
